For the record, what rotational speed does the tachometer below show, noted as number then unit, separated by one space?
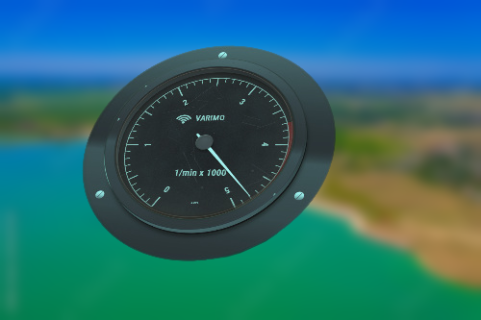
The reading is 4800 rpm
